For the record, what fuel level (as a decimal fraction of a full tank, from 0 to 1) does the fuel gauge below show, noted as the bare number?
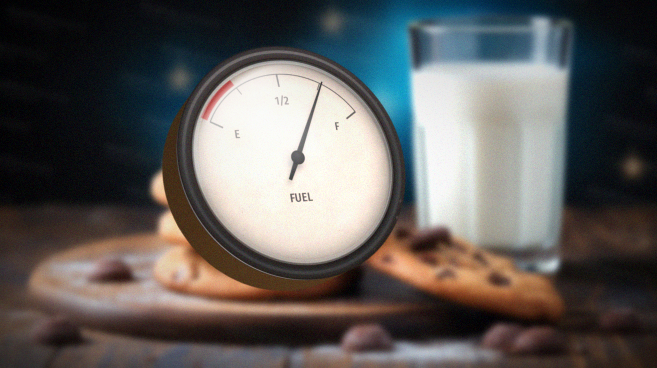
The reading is 0.75
